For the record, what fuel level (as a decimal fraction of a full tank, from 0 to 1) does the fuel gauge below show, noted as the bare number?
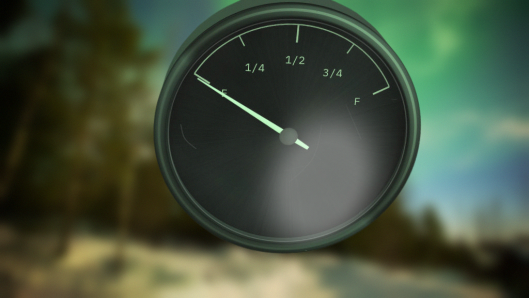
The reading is 0
